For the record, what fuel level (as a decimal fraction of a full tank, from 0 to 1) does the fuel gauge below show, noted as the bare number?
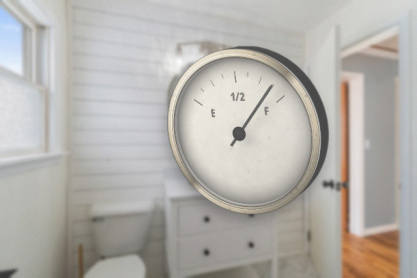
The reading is 0.875
